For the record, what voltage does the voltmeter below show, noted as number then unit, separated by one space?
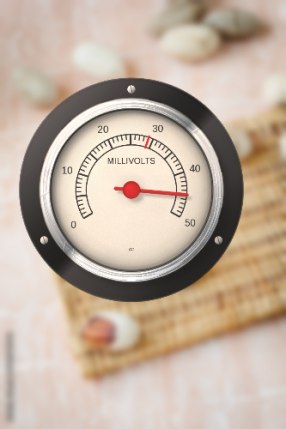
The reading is 45 mV
